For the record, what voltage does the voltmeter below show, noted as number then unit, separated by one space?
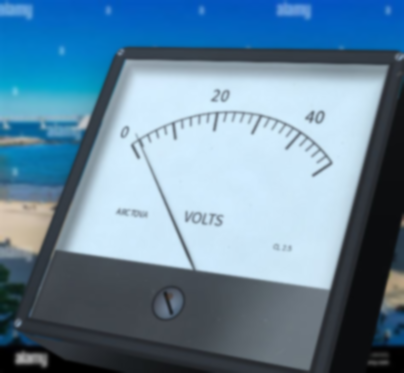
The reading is 2 V
